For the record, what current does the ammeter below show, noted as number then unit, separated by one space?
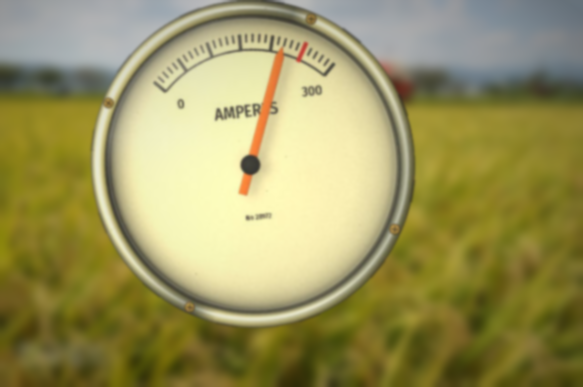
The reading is 220 A
